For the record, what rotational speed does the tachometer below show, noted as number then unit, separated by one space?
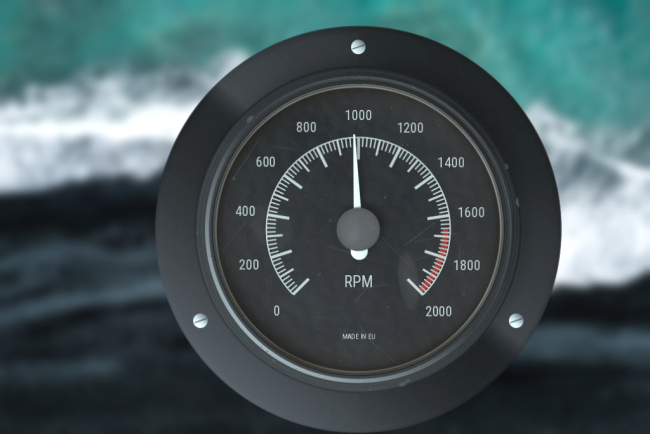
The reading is 980 rpm
